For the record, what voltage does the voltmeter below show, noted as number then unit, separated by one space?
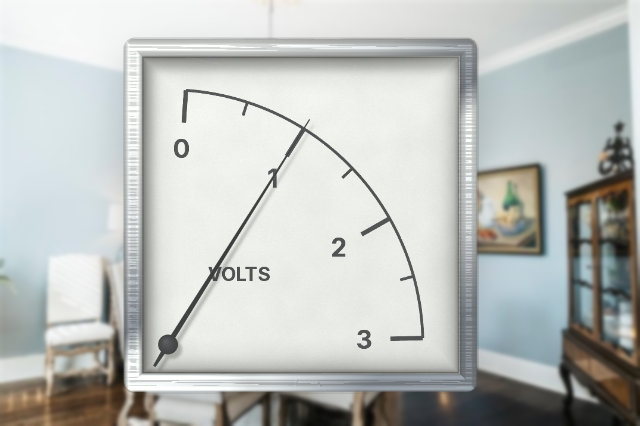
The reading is 1 V
